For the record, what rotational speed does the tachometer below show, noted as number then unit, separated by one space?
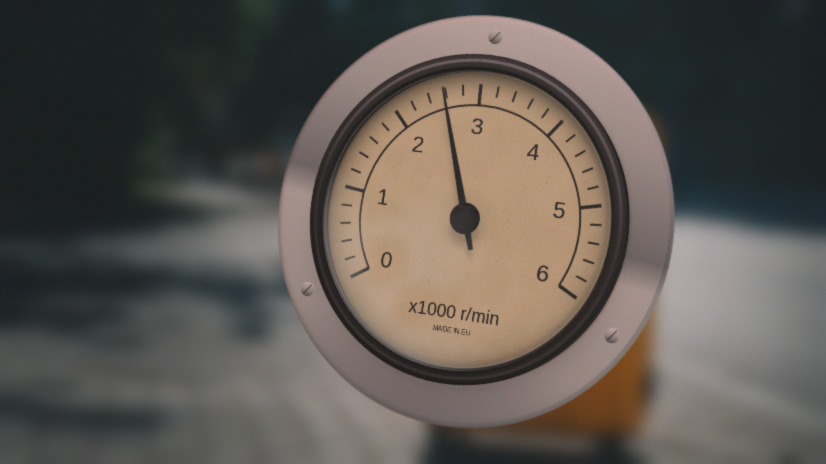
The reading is 2600 rpm
